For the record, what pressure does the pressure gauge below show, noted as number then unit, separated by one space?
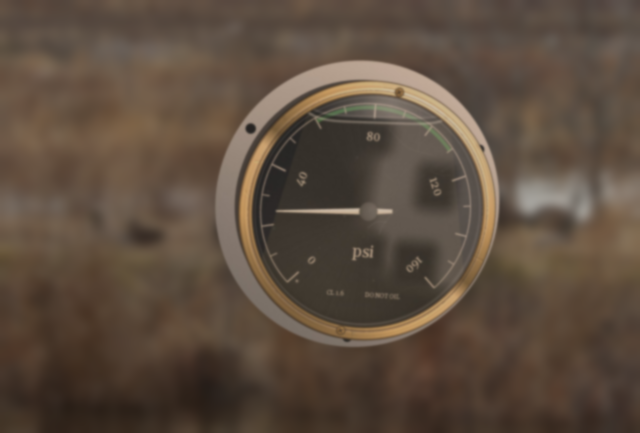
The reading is 25 psi
